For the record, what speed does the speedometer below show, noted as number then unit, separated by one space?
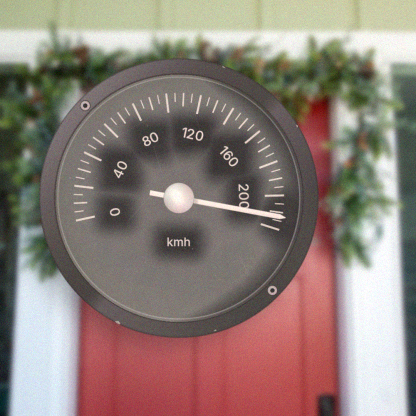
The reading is 212.5 km/h
